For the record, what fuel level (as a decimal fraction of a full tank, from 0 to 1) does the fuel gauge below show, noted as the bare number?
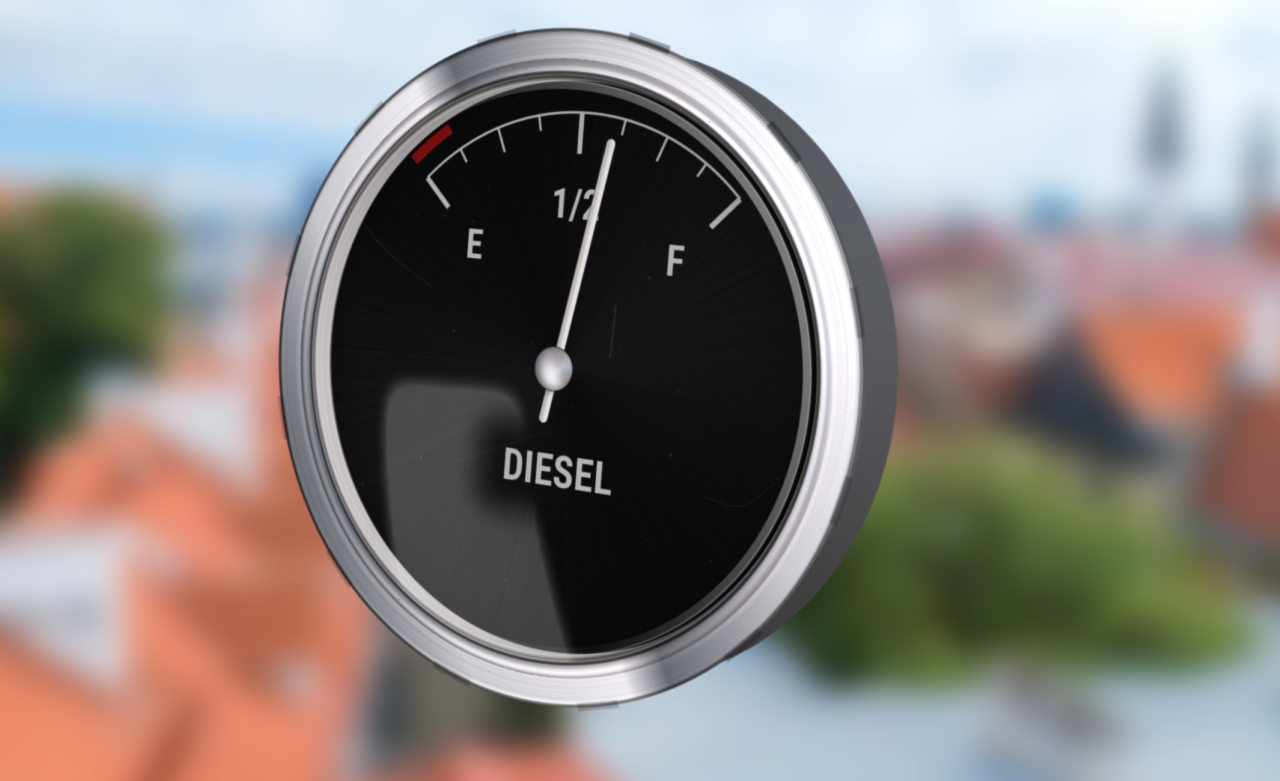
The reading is 0.625
